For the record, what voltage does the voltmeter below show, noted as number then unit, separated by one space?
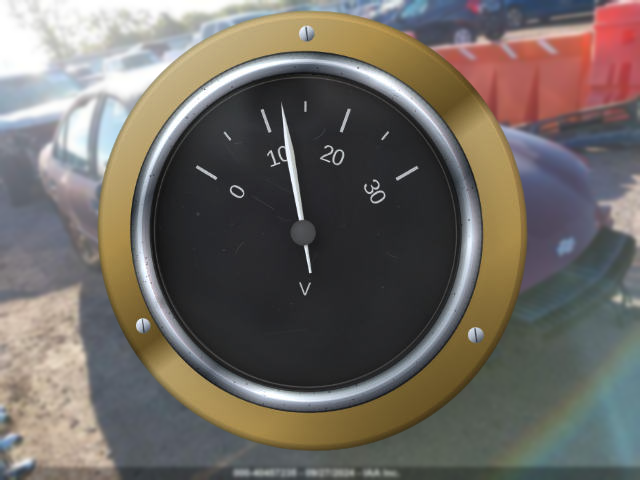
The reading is 12.5 V
